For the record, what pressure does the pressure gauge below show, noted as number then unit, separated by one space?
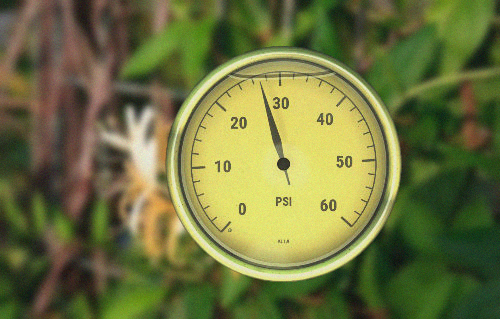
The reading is 27 psi
